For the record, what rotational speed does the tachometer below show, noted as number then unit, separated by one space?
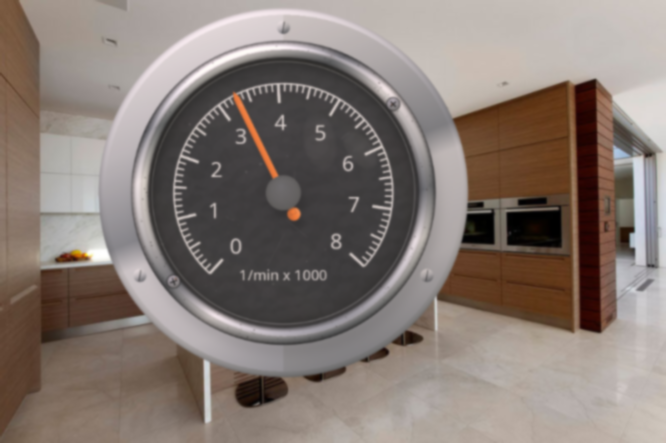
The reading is 3300 rpm
